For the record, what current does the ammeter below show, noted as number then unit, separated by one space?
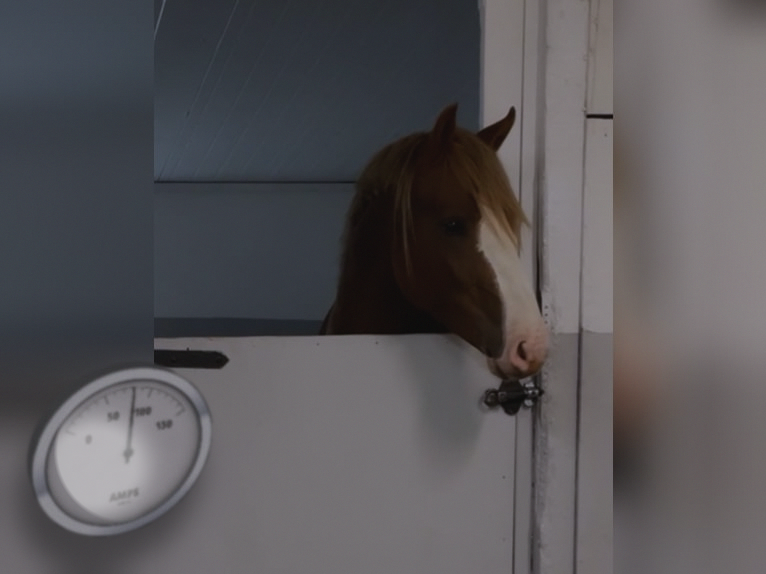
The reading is 80 A
